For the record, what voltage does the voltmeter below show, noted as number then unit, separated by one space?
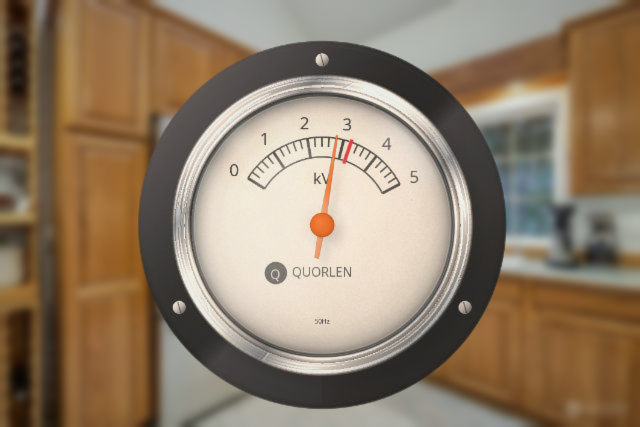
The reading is 2.8 kV
